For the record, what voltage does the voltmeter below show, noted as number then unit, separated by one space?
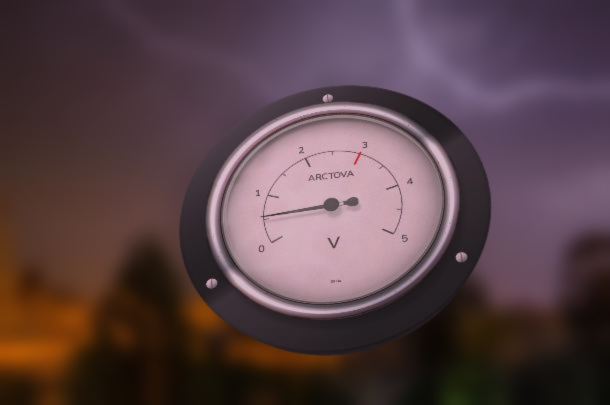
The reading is 0.5 V
